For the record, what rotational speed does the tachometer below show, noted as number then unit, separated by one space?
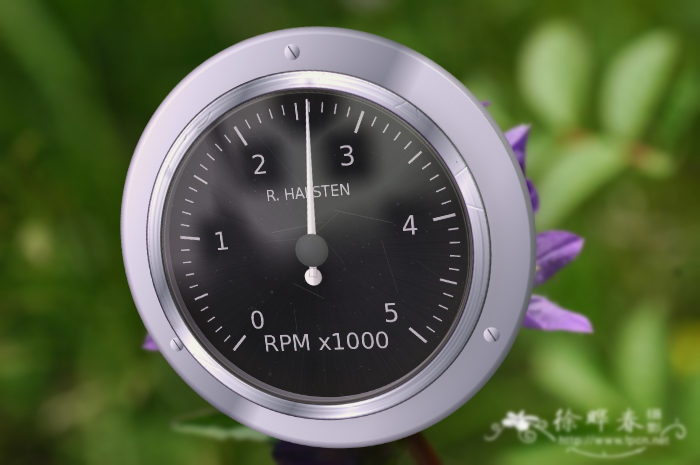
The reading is 2600 rpm
